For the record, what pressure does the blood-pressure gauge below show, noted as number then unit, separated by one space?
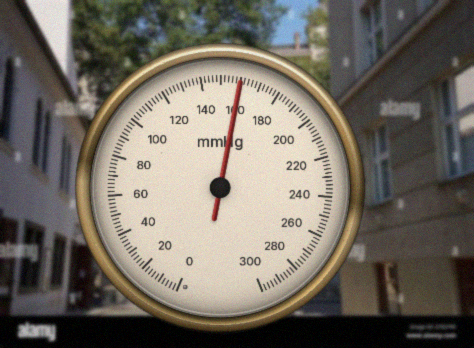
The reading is 160 mmHg
